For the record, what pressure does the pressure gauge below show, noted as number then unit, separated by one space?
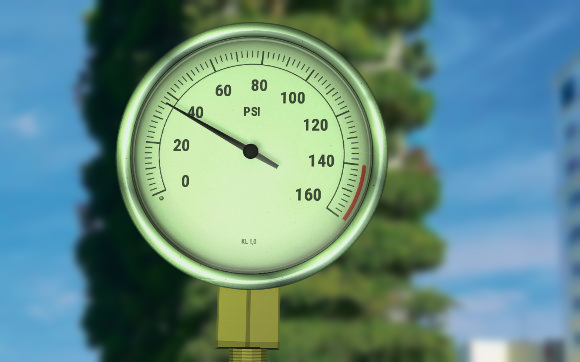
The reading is 36 psi
